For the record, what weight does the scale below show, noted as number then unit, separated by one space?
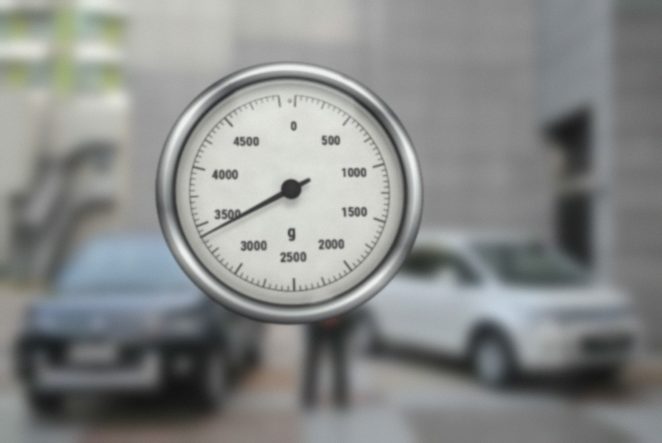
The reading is 3400 g
